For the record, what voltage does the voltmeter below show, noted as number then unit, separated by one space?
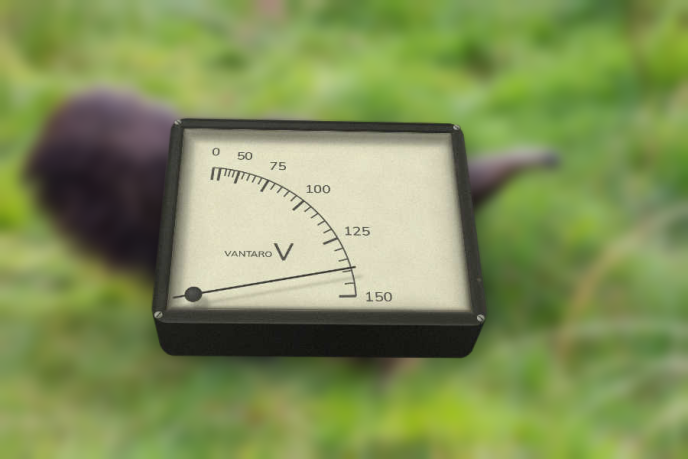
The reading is 140 V
